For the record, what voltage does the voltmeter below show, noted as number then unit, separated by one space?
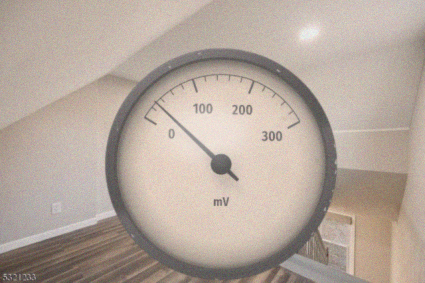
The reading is 30 mV
